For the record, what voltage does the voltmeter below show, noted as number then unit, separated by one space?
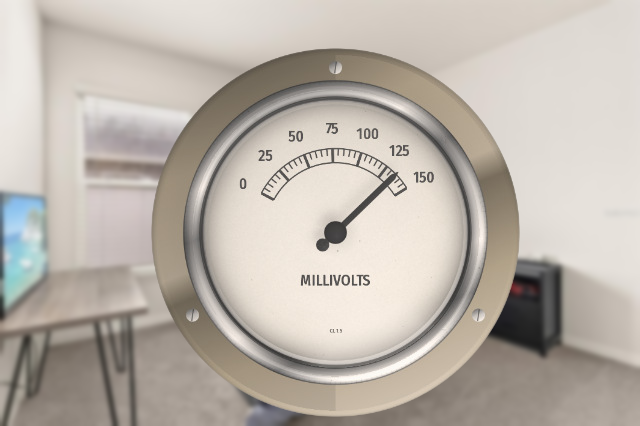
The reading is 135 mV
